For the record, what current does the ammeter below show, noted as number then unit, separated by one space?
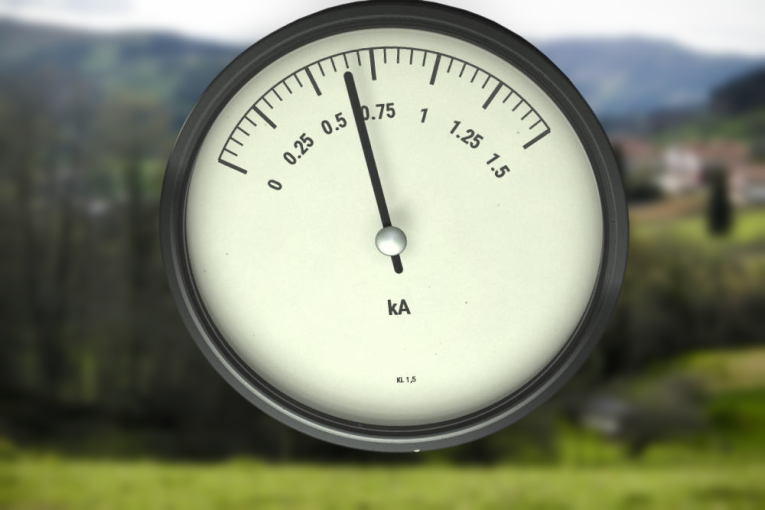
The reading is 0.65 kA
